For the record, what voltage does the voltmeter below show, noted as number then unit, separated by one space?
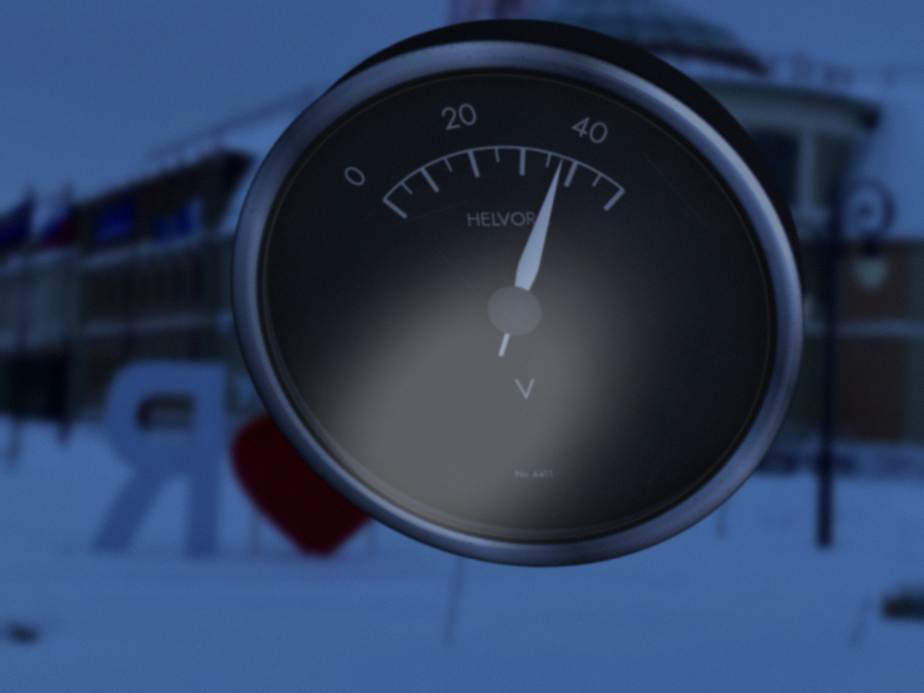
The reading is 37.5 V
